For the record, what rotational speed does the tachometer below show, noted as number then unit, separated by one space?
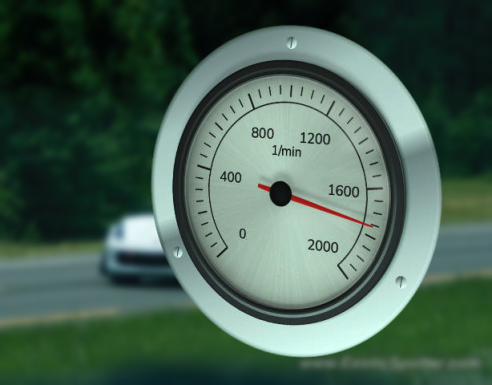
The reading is 1750 rpm
